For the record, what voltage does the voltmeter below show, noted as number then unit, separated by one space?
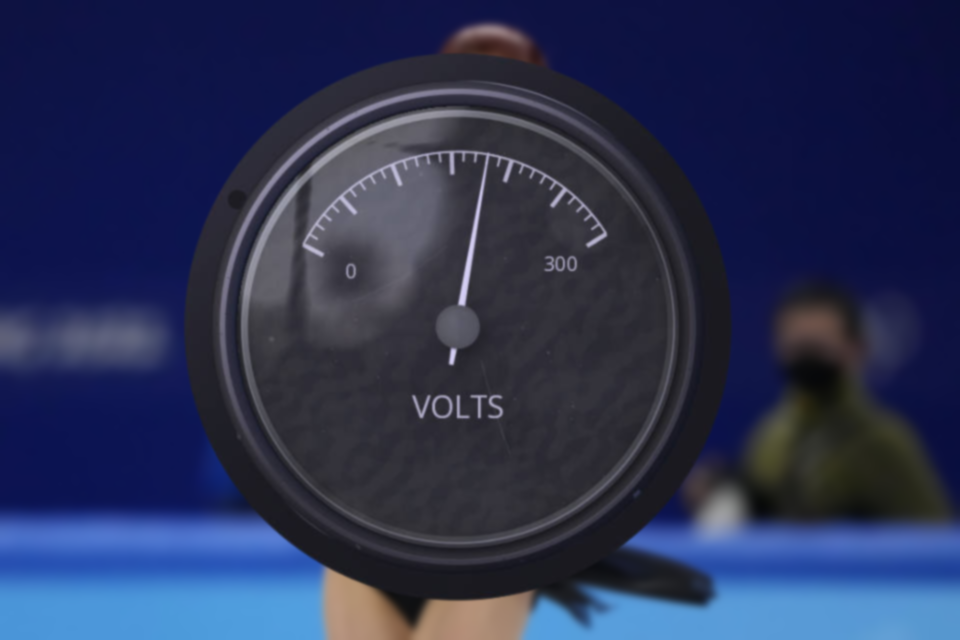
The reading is 180 V
